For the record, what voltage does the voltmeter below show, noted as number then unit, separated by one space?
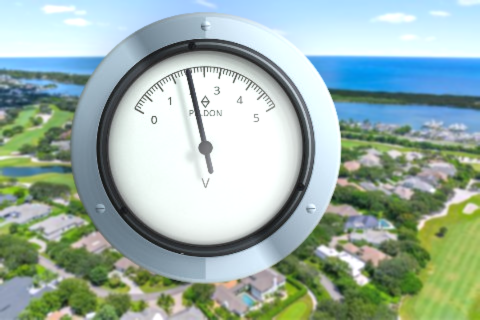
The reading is 2 V
